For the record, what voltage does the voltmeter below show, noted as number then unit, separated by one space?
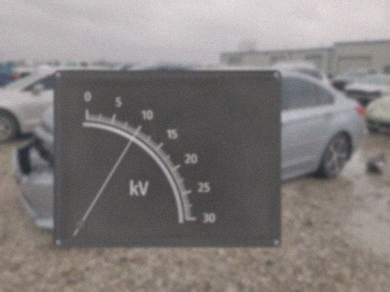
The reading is 10 kV
